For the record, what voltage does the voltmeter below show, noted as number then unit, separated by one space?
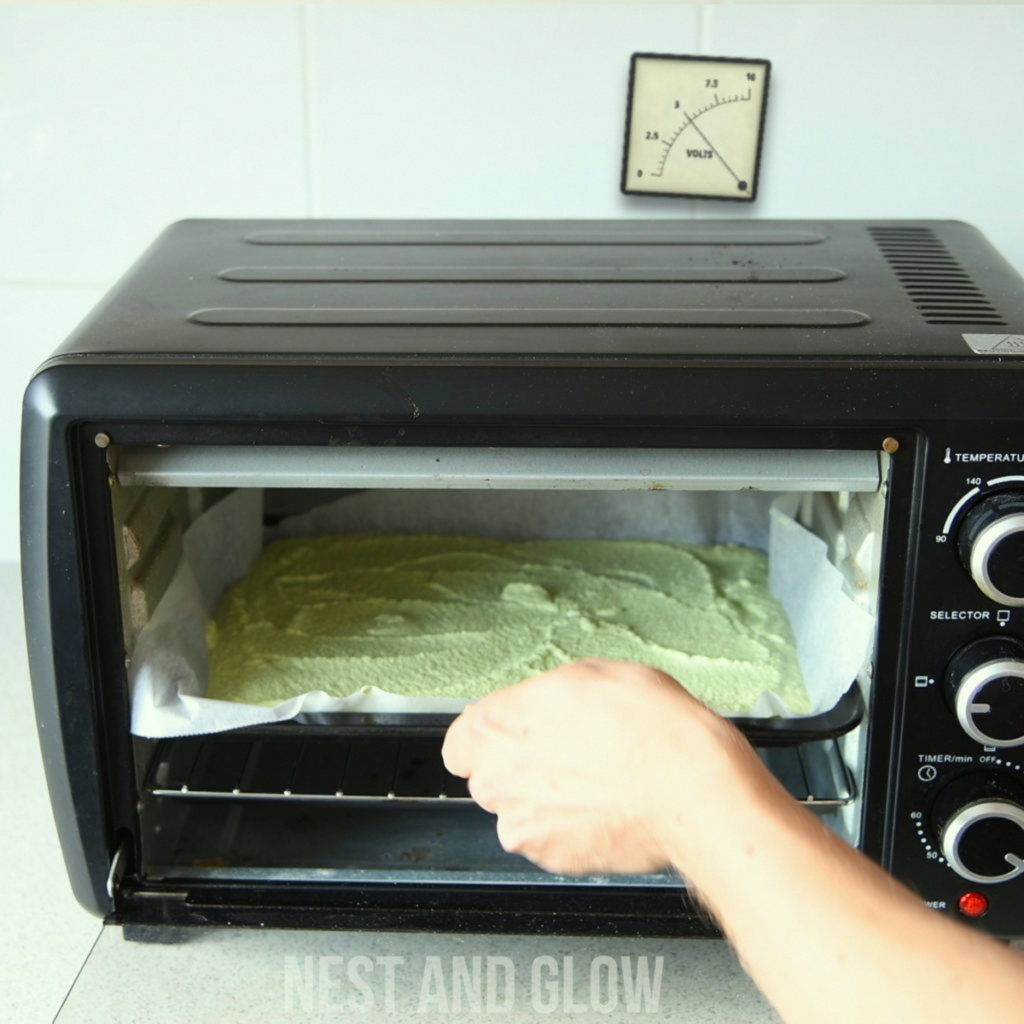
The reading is 5 V
